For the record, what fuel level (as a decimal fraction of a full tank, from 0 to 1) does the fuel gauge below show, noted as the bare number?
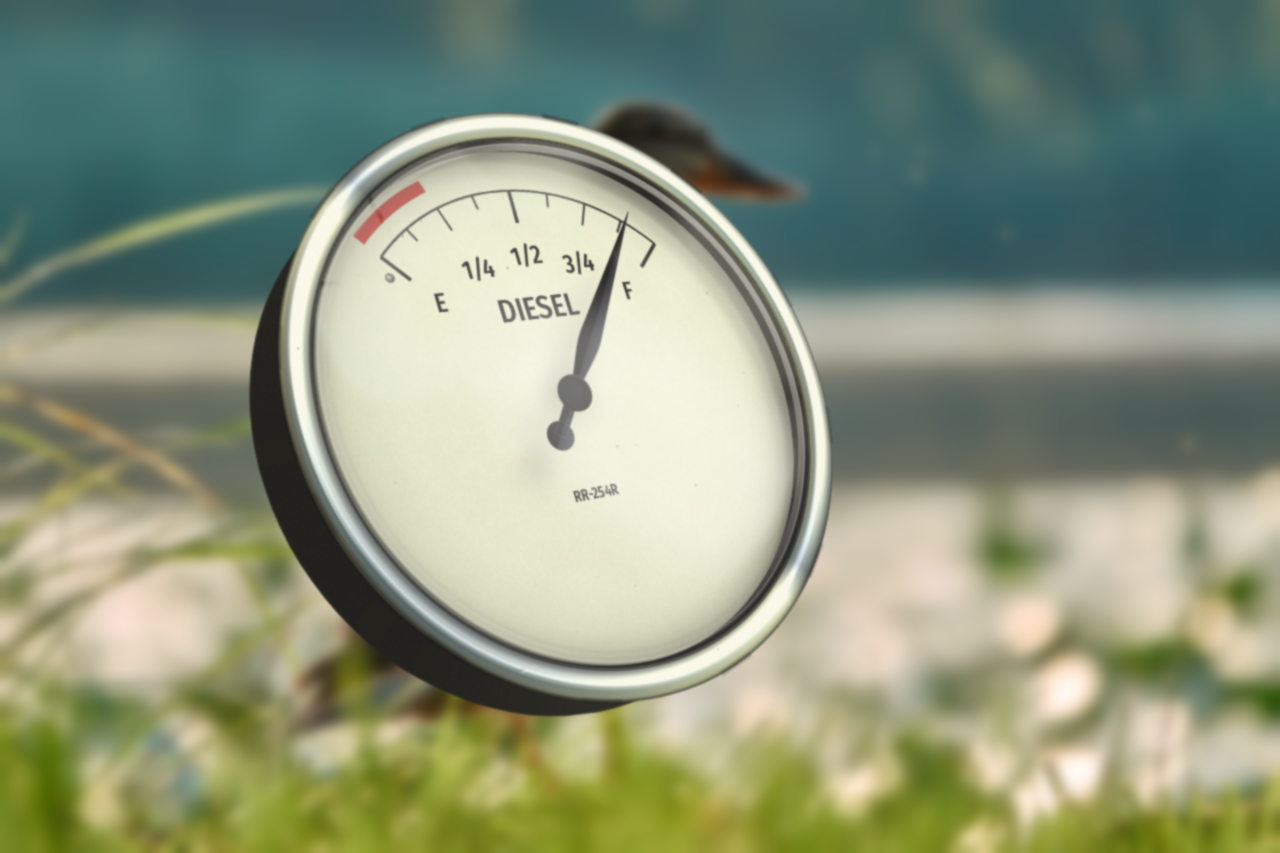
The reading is 0.875
